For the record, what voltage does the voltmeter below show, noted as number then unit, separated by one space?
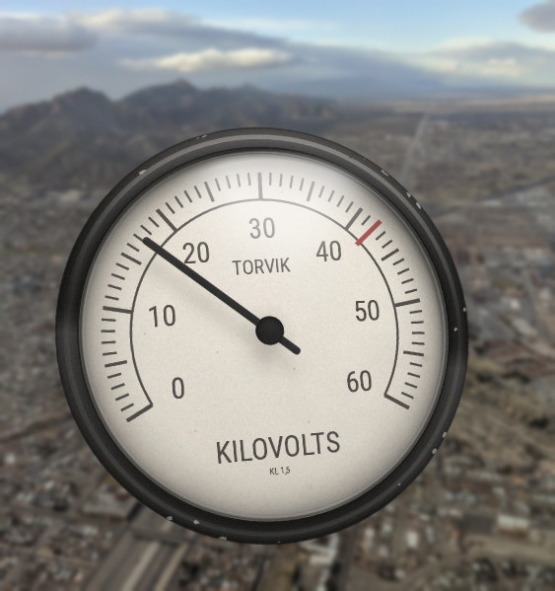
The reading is 17 kV
